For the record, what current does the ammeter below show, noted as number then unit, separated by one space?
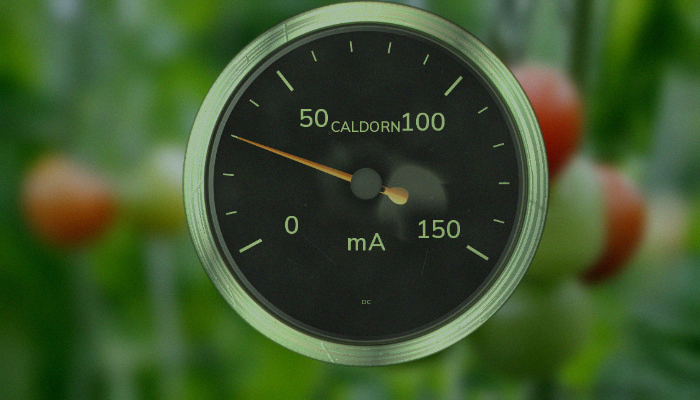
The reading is 30 mA
